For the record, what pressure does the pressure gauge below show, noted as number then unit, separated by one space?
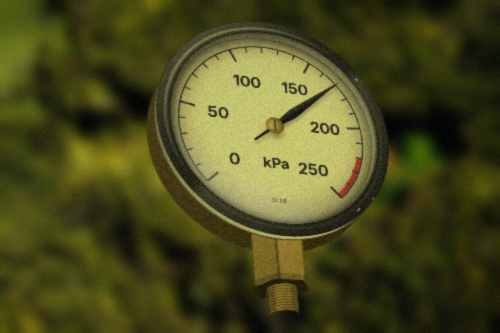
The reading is 170 kPa
